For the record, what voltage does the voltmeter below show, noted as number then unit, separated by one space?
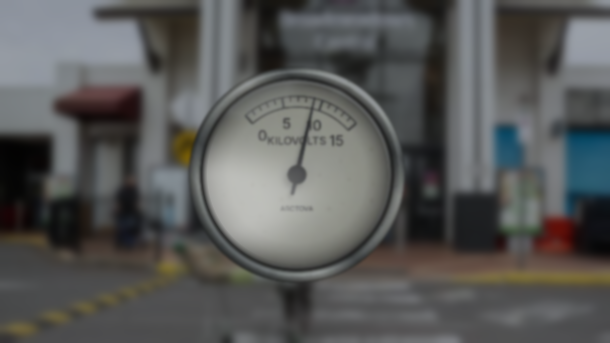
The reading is 9 kV
